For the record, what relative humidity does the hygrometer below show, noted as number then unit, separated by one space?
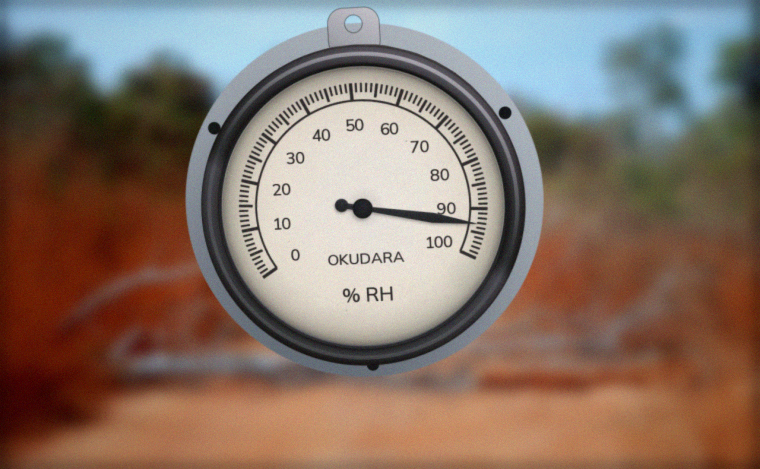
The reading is 93 %
